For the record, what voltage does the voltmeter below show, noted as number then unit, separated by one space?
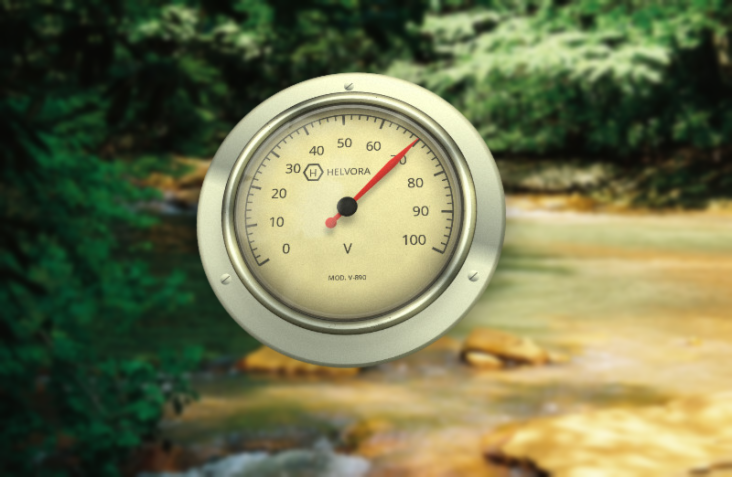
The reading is 70 V
